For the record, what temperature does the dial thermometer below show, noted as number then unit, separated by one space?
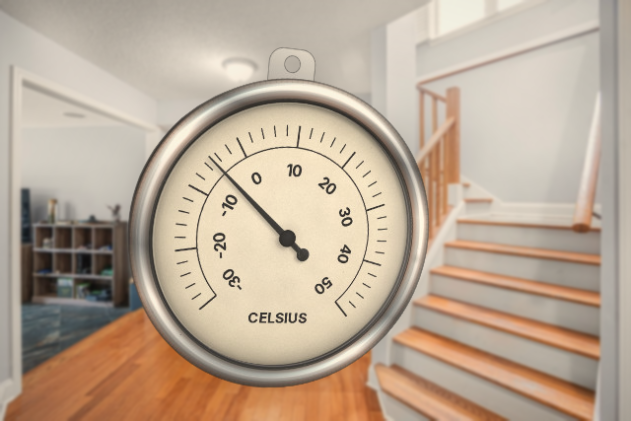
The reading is -5 °C
